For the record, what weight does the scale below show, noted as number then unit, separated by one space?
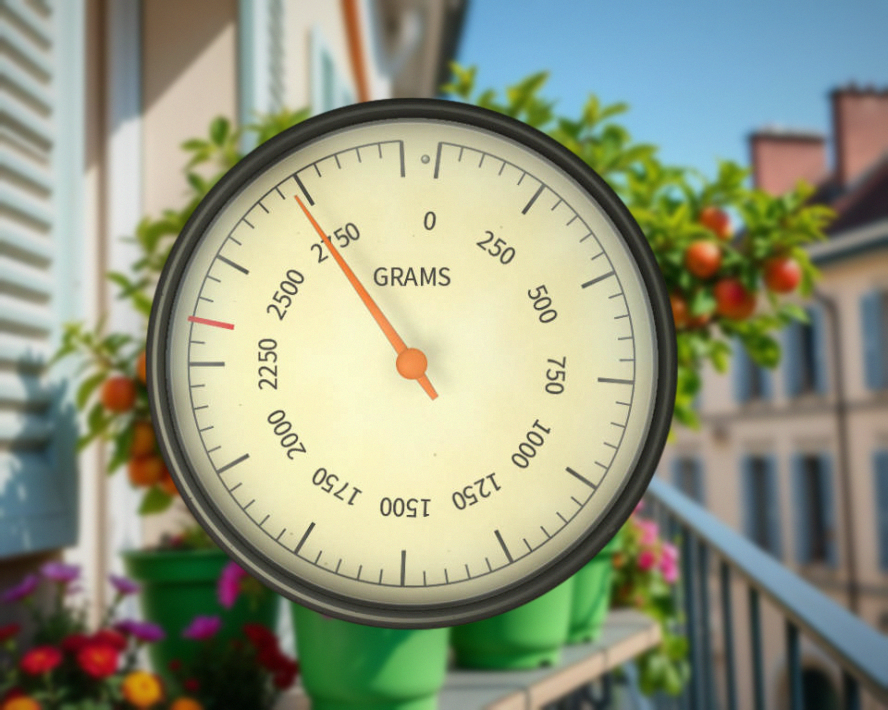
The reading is 2725 g
